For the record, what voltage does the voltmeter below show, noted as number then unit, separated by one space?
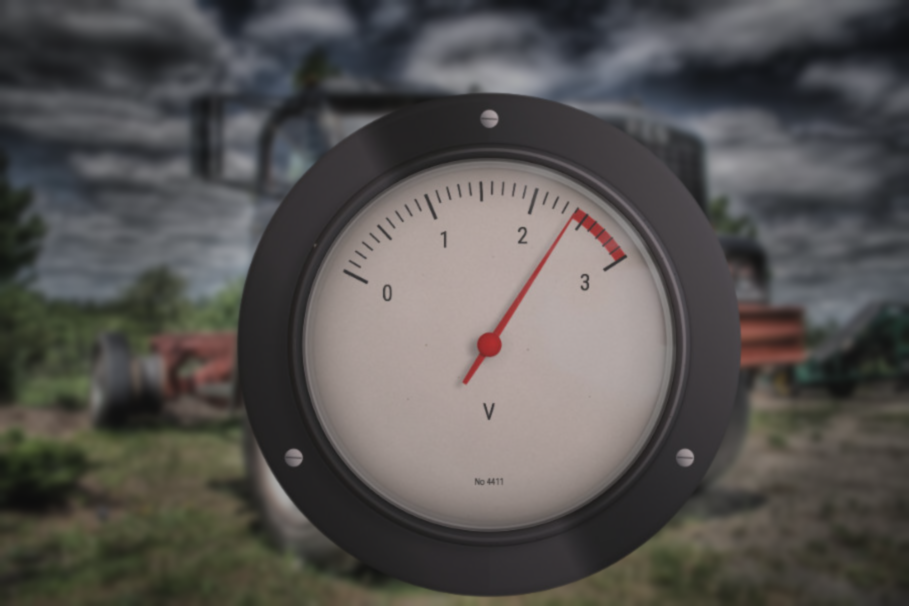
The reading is 2.4 V
